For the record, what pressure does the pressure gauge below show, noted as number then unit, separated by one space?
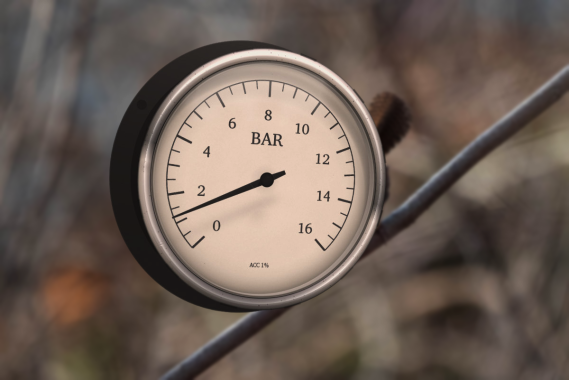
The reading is 1.25 bar
